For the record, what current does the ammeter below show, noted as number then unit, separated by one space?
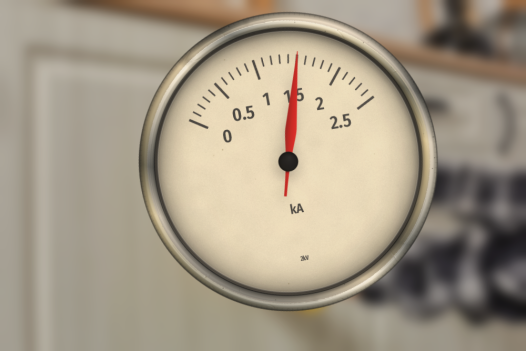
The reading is 1.5 kA
